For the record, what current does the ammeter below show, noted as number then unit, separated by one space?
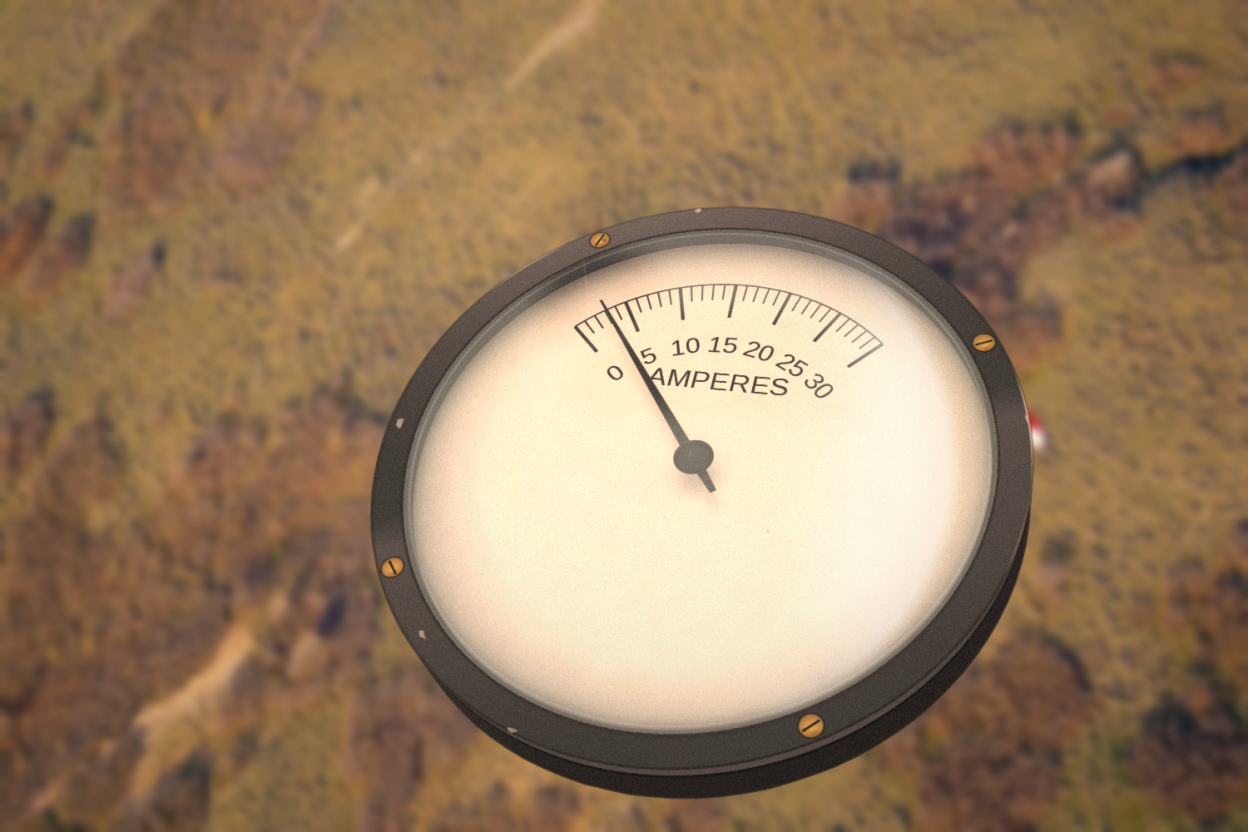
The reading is 3 A
